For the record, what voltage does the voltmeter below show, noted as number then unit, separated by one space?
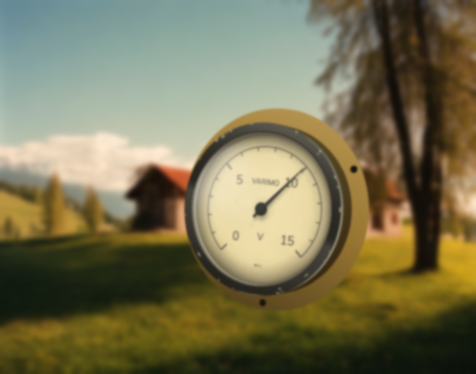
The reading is 10 V
